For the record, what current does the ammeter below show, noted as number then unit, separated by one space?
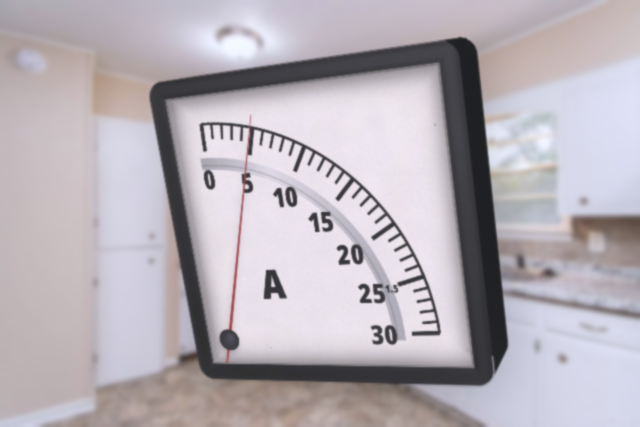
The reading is 5 A
